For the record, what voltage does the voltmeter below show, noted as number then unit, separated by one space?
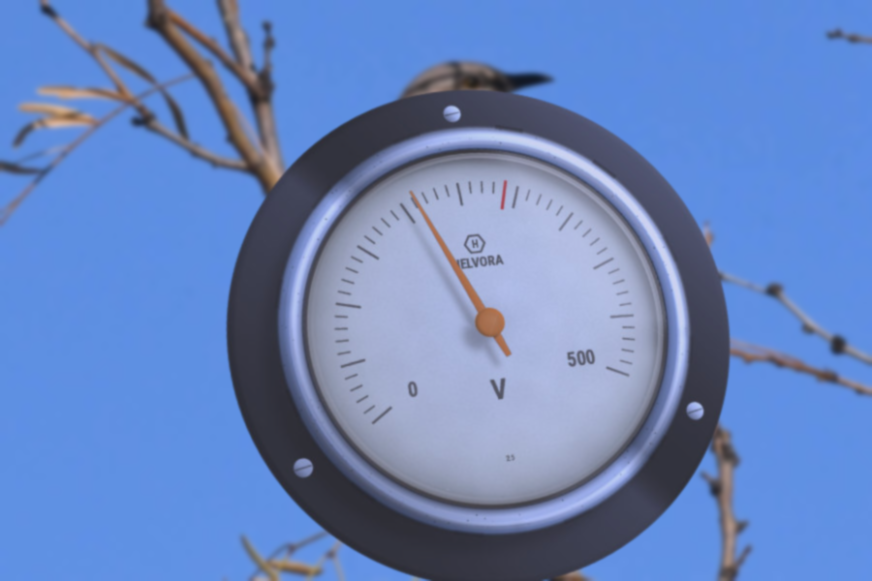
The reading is 210 V
